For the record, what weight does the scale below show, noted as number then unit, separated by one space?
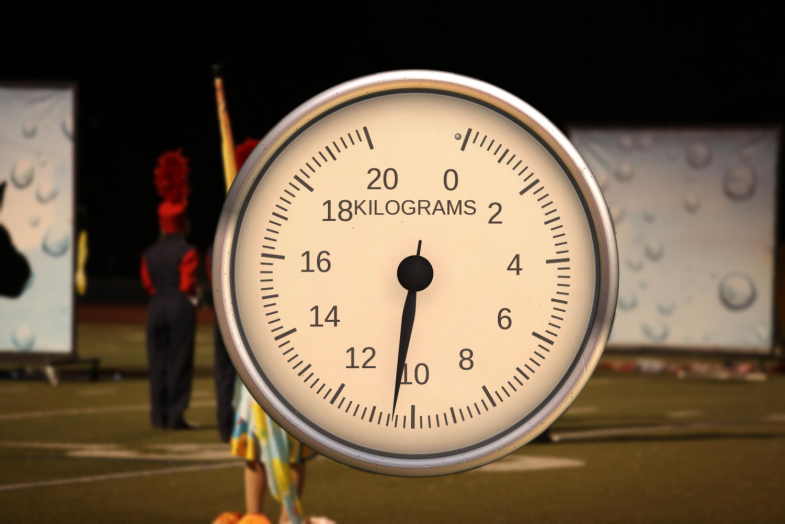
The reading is 10.5 kg
